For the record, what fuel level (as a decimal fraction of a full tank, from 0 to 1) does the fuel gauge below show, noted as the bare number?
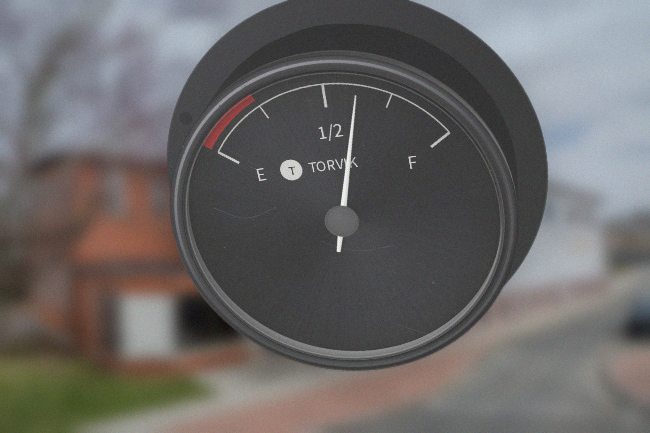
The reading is 0.625
